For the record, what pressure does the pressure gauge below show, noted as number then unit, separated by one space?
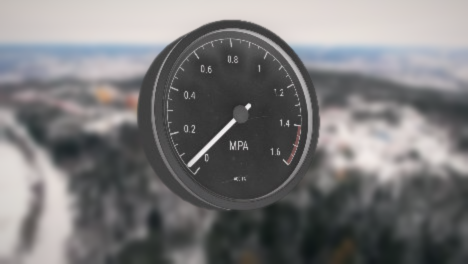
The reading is 0.05 MPa
